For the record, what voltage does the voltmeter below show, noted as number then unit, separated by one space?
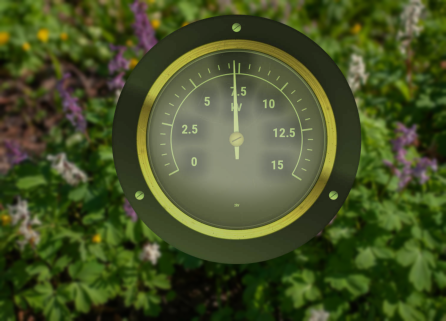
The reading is 7.25 kV
